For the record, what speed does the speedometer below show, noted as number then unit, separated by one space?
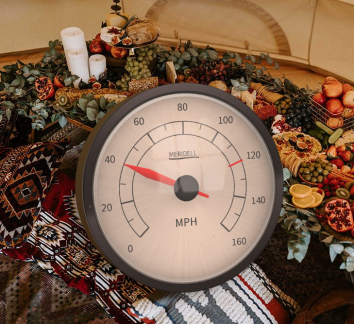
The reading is 40 mph
